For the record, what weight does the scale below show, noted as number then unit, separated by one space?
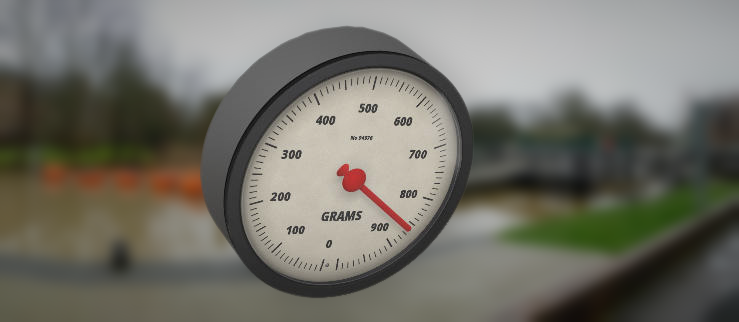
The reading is 860 g
